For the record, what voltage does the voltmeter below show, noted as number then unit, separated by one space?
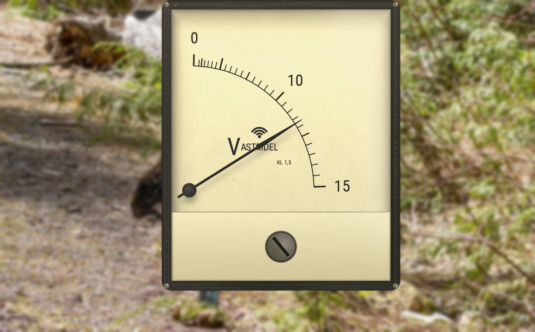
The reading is 11.75 V
